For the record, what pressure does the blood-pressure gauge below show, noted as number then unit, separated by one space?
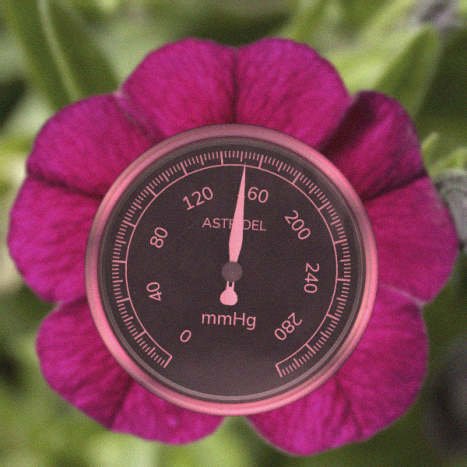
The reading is 152 mmHg
